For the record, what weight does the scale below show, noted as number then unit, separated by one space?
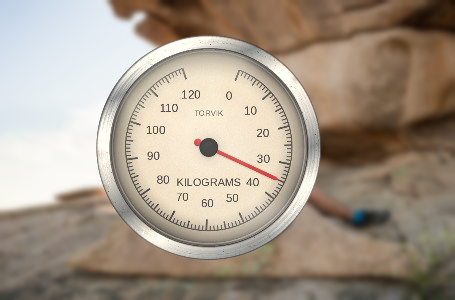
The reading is 35 kg
